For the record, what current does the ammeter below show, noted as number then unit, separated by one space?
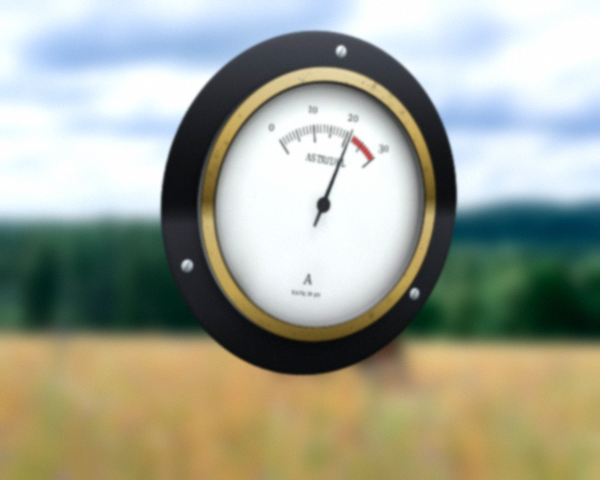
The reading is 20 A
